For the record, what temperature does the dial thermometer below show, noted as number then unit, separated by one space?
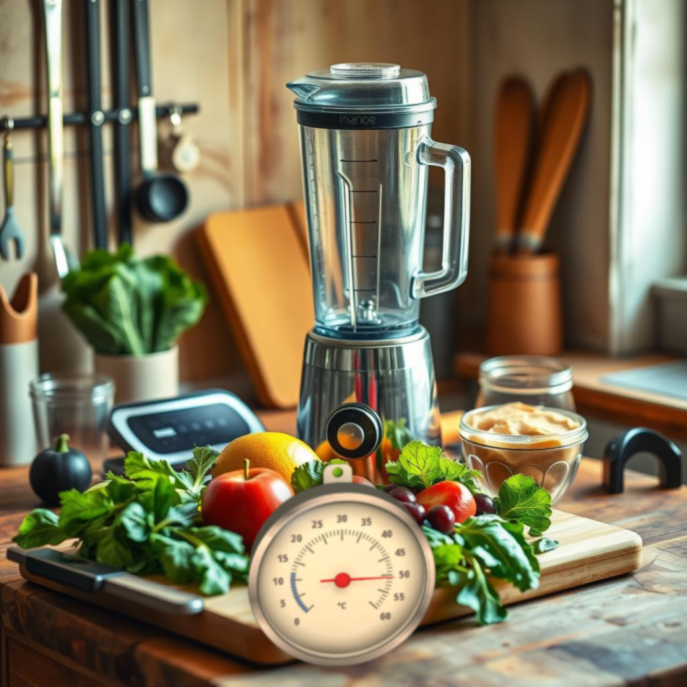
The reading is 50 °C
